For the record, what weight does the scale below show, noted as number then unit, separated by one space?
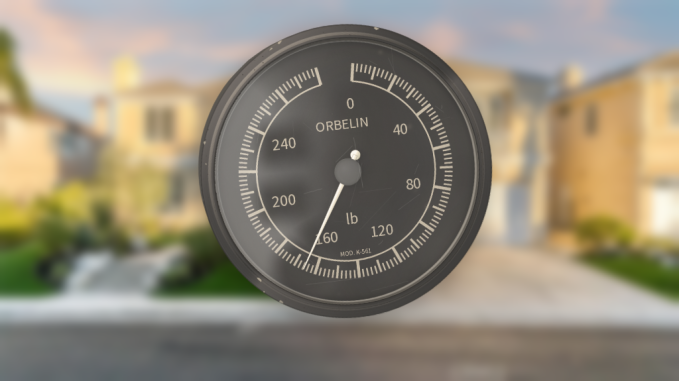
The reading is 166 lb
